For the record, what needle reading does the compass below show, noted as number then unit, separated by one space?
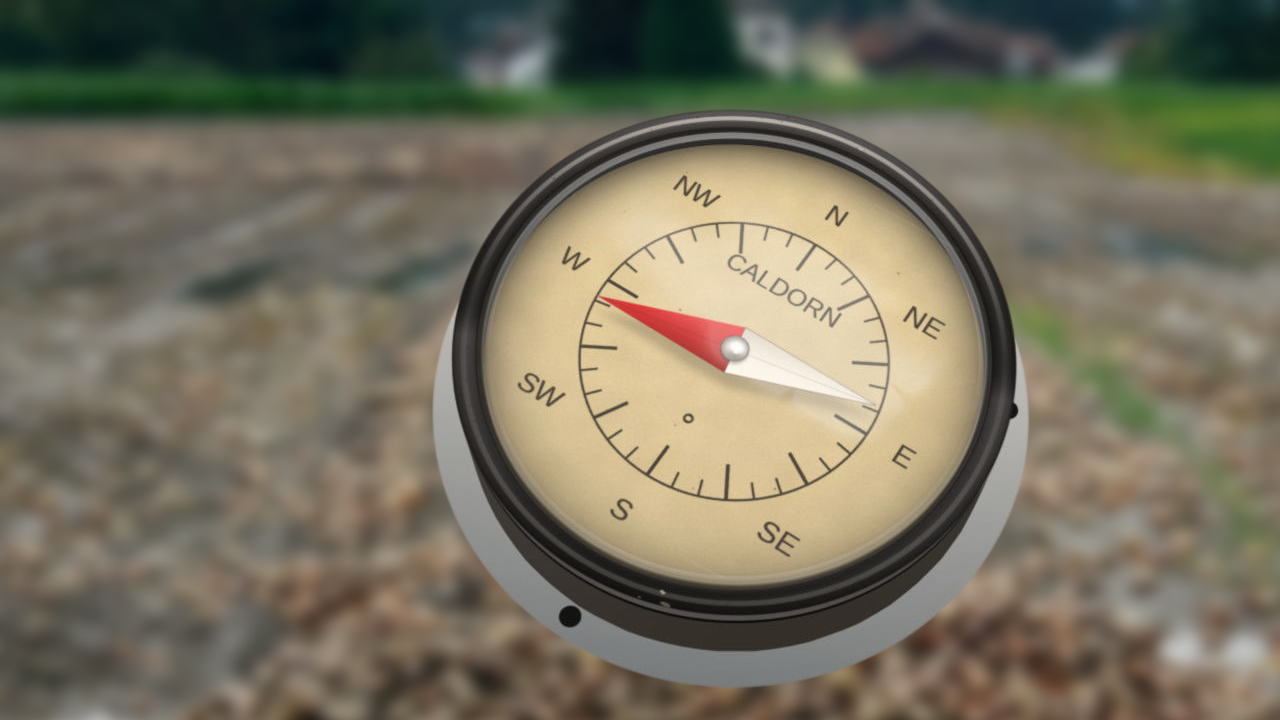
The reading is 260 °
